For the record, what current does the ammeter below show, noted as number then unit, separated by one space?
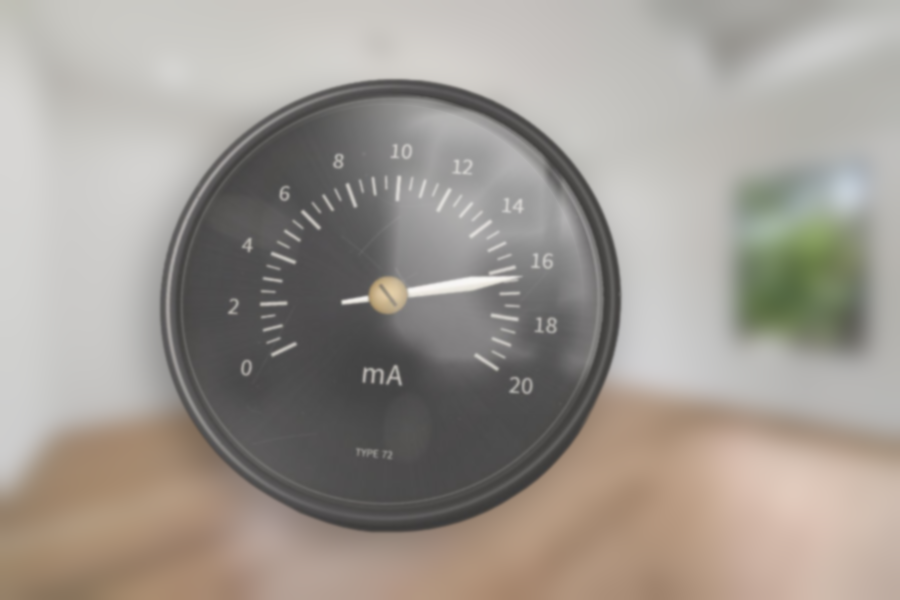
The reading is 16.5 mA
